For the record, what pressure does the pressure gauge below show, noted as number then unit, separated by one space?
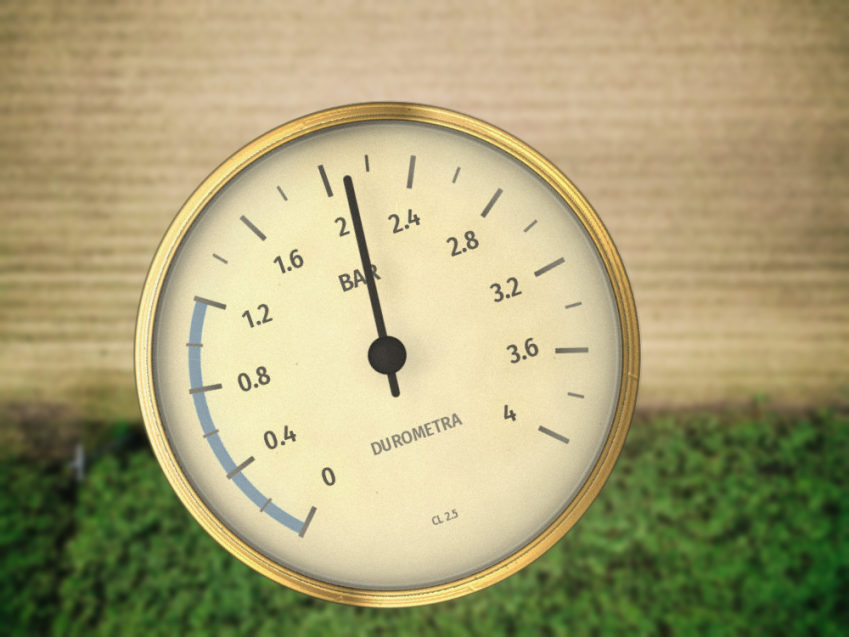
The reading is 2.1 bar
